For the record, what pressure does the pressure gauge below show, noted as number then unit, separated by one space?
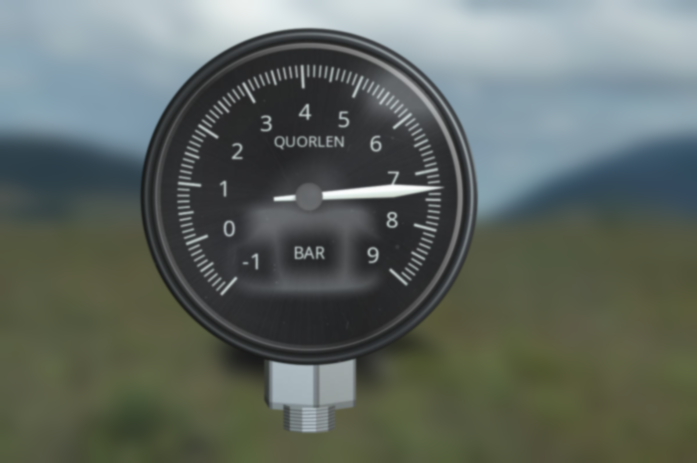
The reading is 7.3 bar
